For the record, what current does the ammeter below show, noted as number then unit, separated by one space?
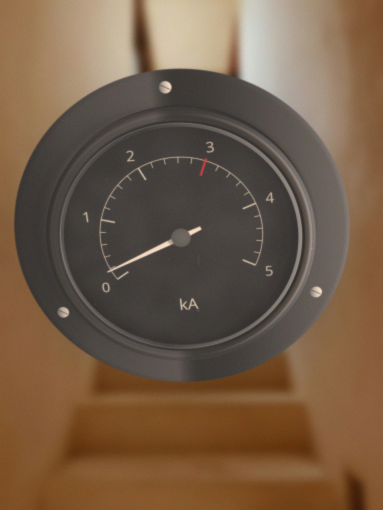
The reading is 0.2 kA
